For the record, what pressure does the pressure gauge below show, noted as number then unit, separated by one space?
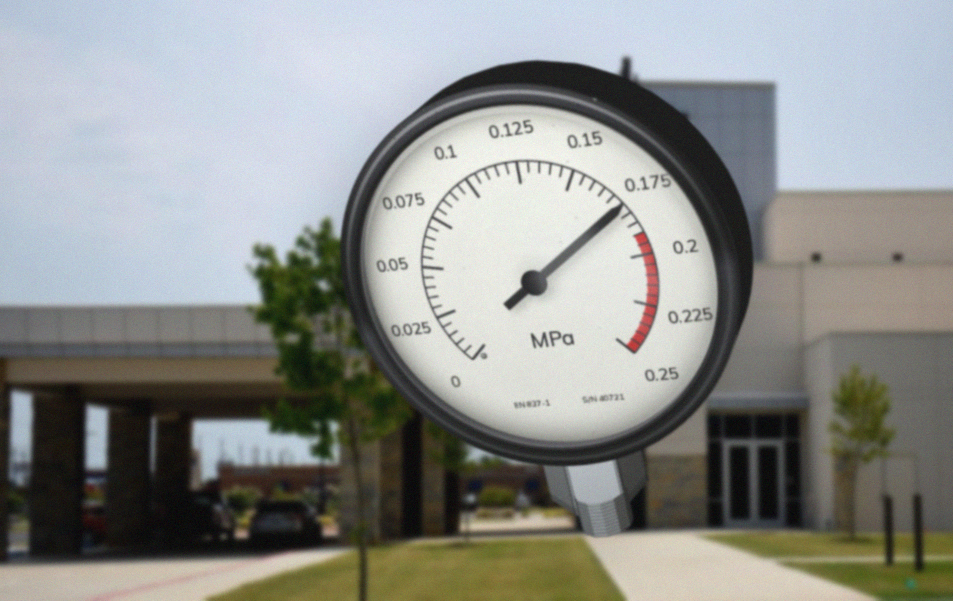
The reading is 0.175 MPa
